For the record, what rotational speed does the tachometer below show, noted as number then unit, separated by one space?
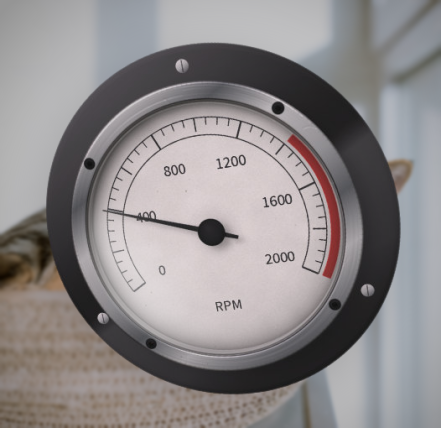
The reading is 400 rpm
